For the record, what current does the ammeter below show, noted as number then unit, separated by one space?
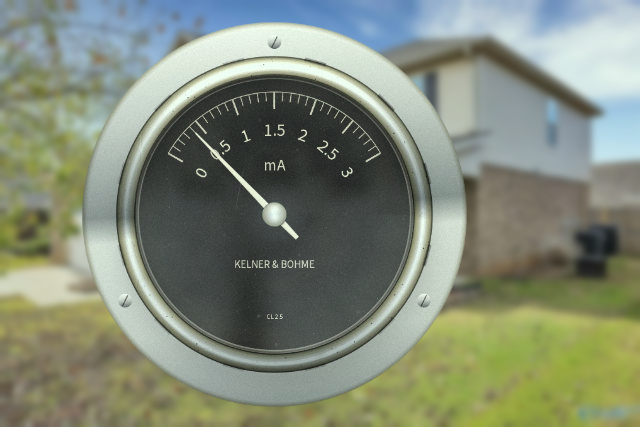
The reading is 0.4 mA
